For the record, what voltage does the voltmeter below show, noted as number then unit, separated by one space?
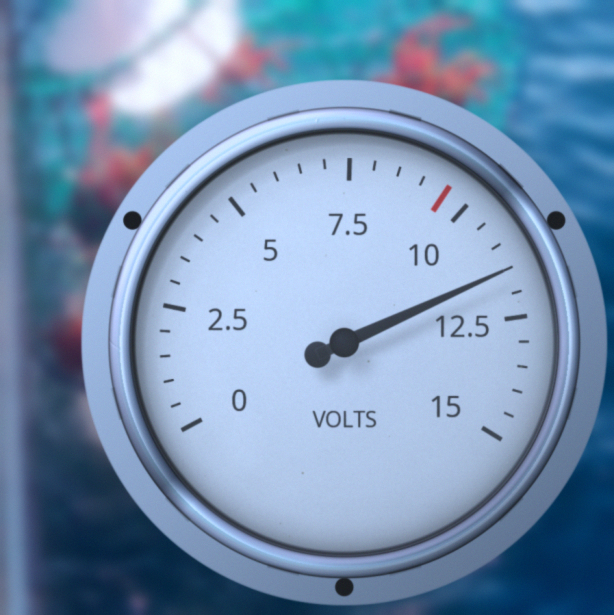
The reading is 11.5 V
